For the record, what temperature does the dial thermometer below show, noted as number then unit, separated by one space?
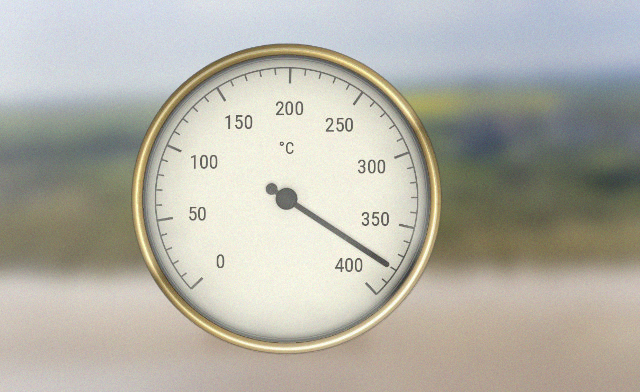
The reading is 380 °C
